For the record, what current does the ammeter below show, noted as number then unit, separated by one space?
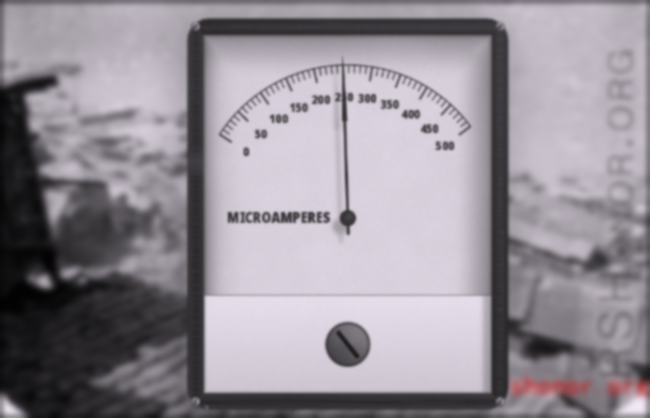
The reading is 250 µA
